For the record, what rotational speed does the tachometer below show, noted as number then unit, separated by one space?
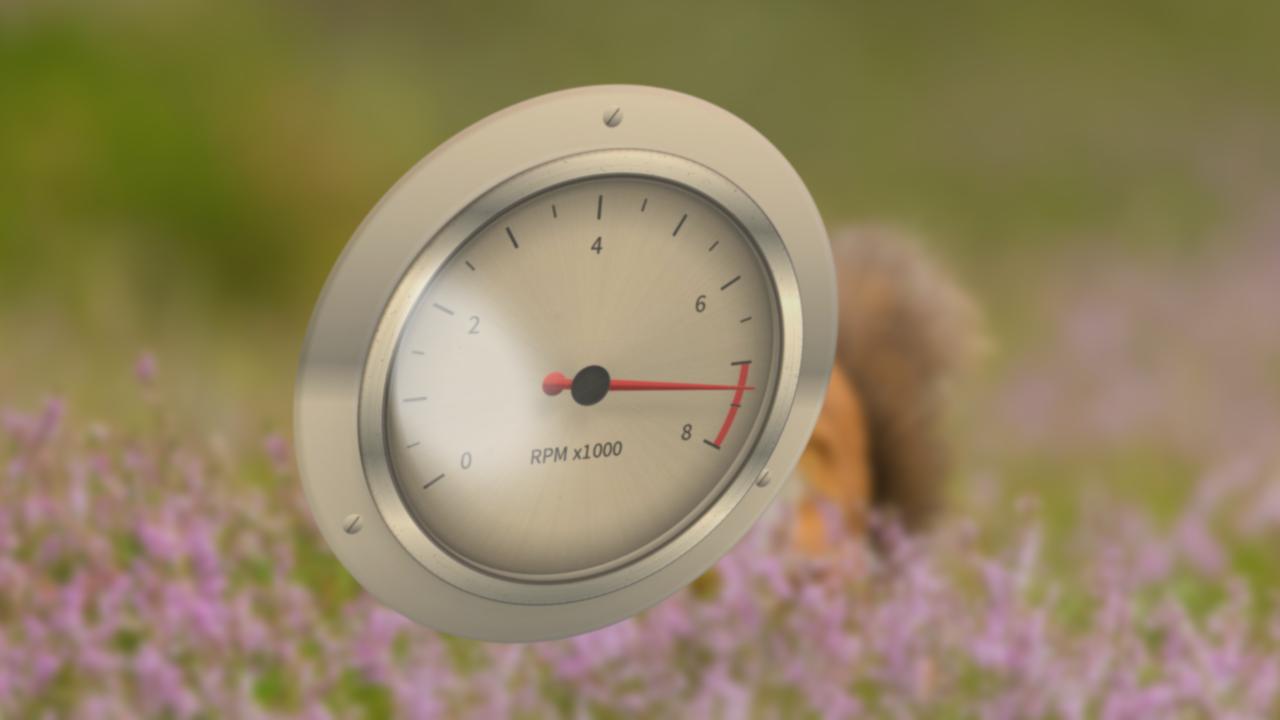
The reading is 7250 rpm
